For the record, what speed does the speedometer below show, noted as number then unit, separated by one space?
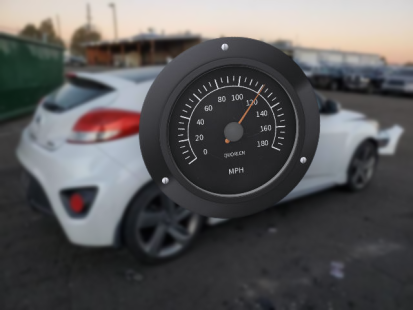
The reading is 120 mph
